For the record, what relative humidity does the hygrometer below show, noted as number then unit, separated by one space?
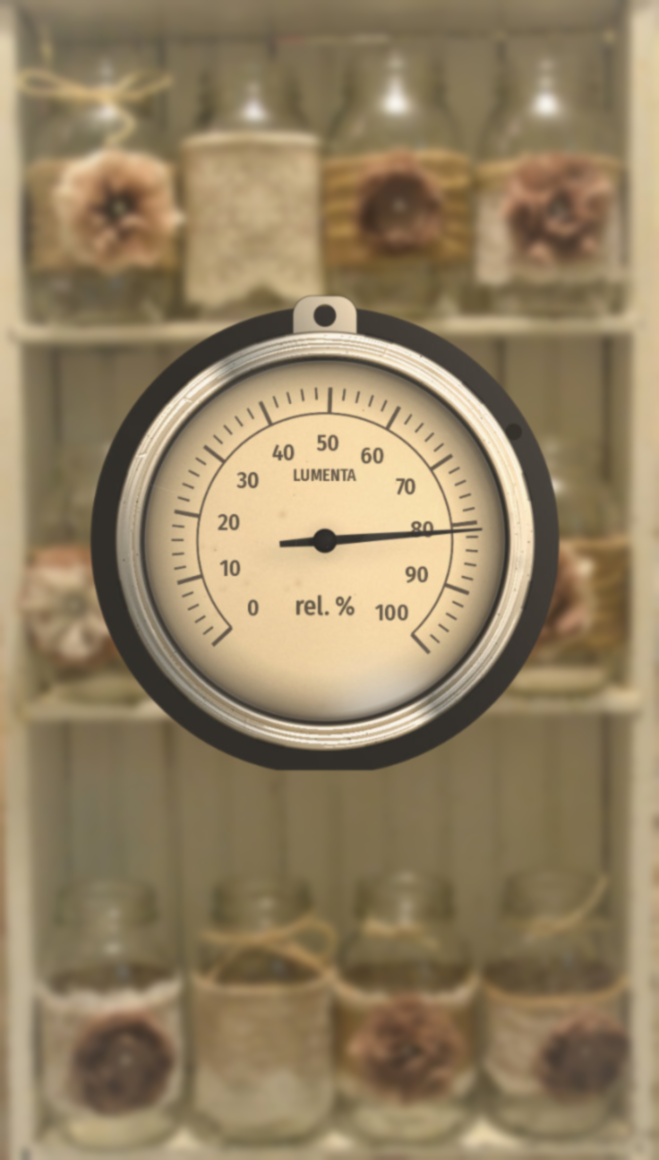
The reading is 81 %
